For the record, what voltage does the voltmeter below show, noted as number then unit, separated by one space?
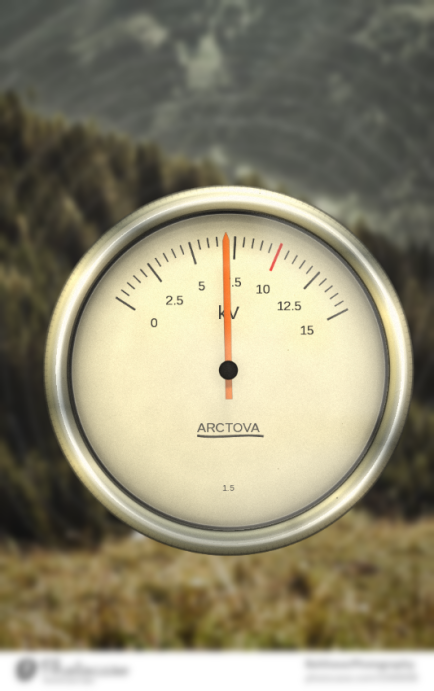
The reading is 7 kV
